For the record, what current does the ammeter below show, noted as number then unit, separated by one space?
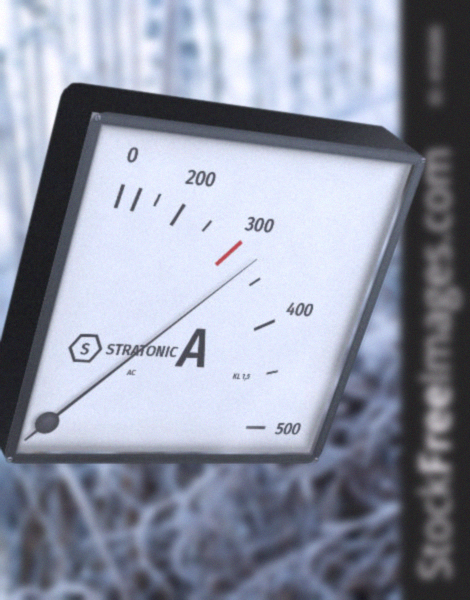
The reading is 325 A
